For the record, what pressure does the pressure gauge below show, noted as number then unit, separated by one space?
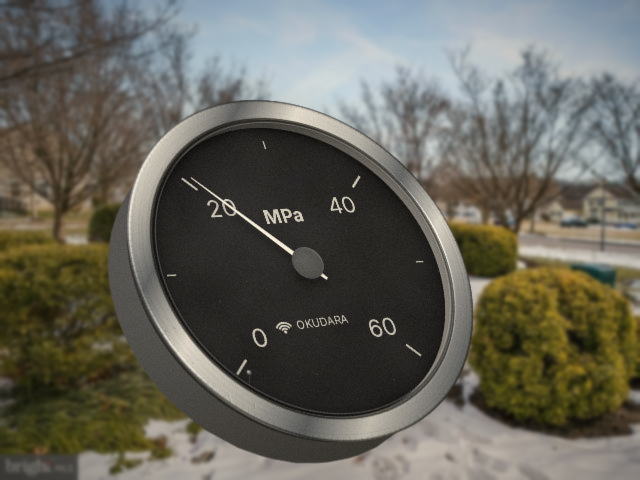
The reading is 20 MPa
